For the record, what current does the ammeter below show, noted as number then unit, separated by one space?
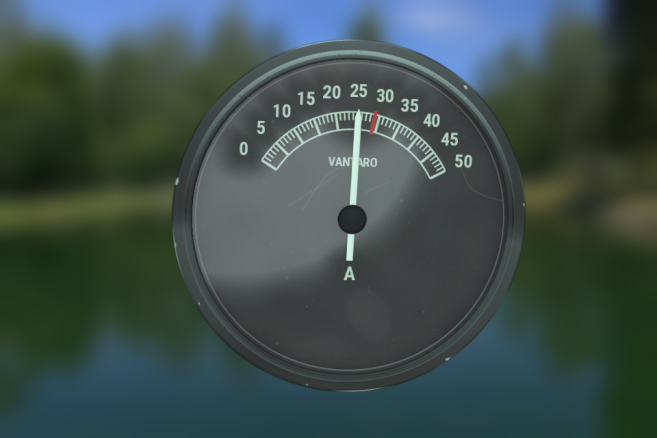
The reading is 25 A
